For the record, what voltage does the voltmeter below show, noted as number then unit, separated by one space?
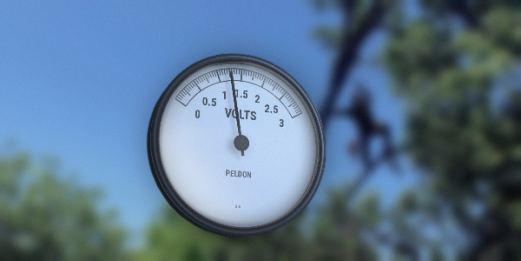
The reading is 1.25 V
